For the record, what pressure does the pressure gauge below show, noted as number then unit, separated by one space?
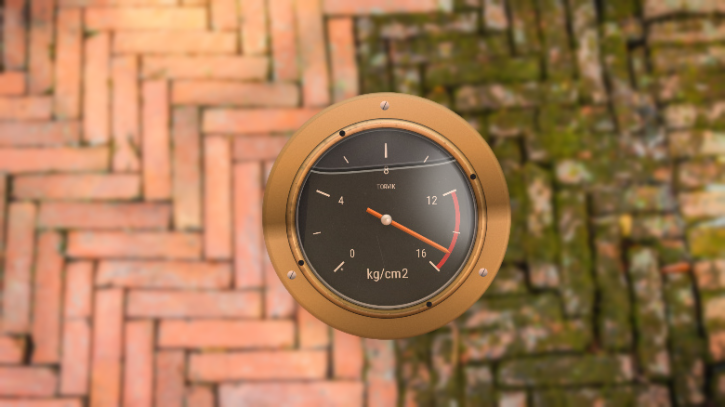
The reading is 15 kg/cm²
